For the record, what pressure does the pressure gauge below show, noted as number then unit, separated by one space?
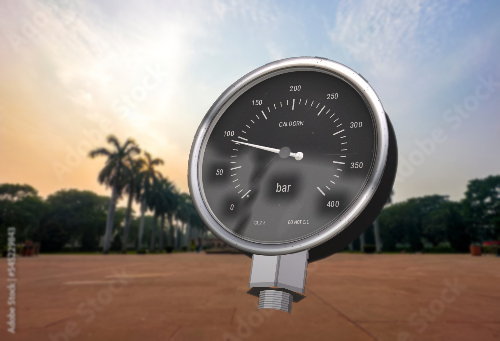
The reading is 90 bar
